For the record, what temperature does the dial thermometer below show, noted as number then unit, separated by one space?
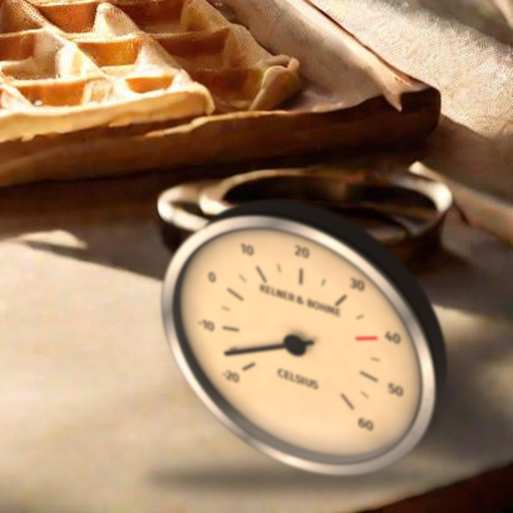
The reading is -15 °C
